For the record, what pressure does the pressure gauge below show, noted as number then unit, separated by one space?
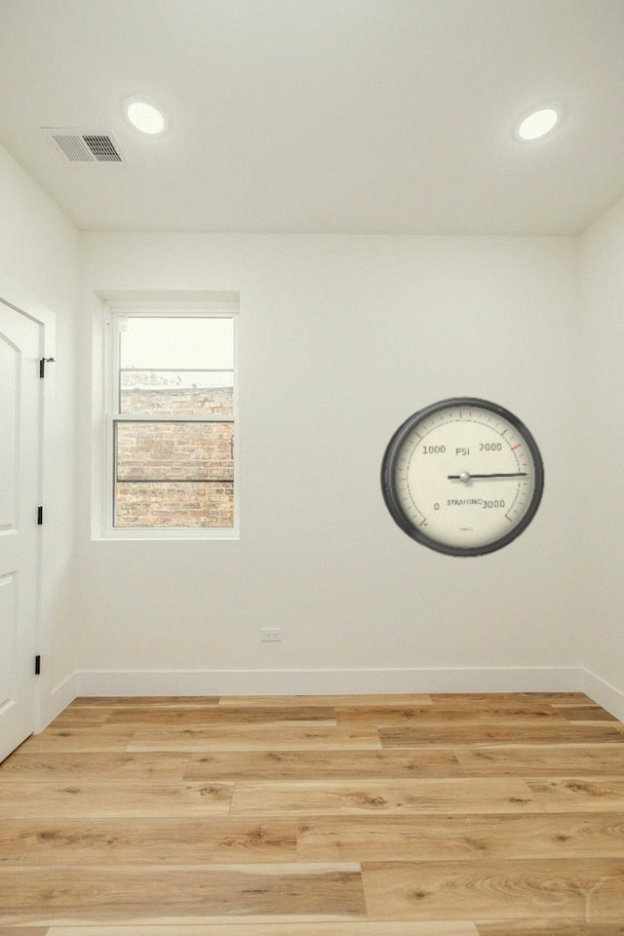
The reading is 2500 psi
